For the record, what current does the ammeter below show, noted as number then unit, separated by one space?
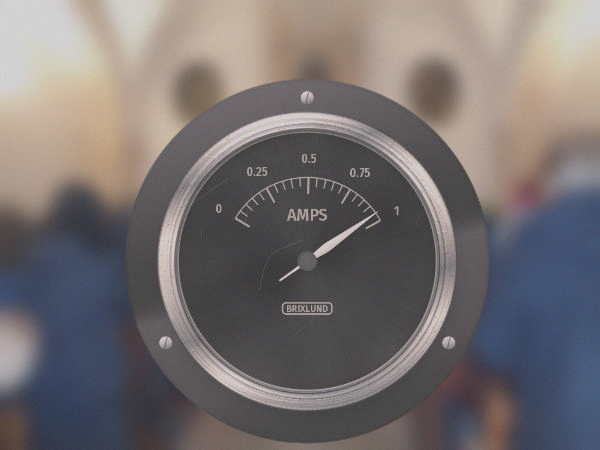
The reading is 0.95 A
